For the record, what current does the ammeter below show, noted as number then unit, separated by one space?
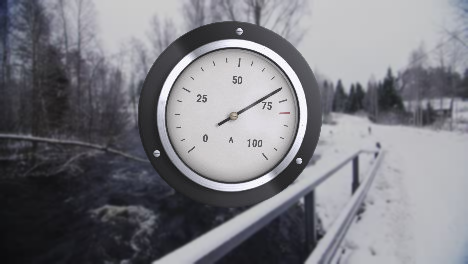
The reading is 70 A
